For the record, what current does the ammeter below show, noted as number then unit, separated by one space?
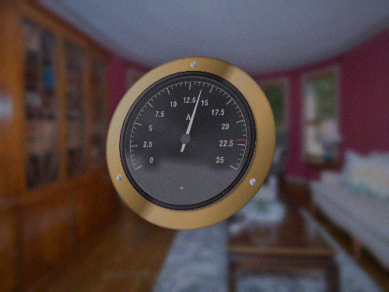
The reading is 14 A
